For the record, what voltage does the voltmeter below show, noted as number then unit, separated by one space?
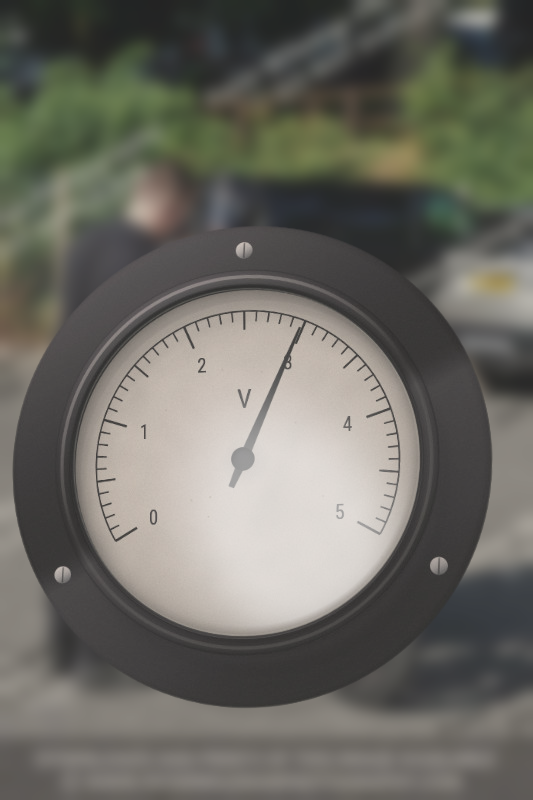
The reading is 3 V
